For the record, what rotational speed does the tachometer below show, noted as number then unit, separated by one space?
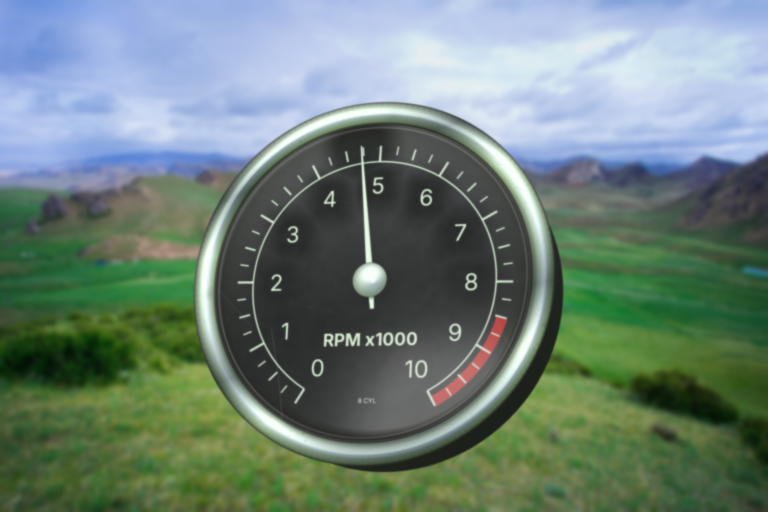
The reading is 4750 rpm
